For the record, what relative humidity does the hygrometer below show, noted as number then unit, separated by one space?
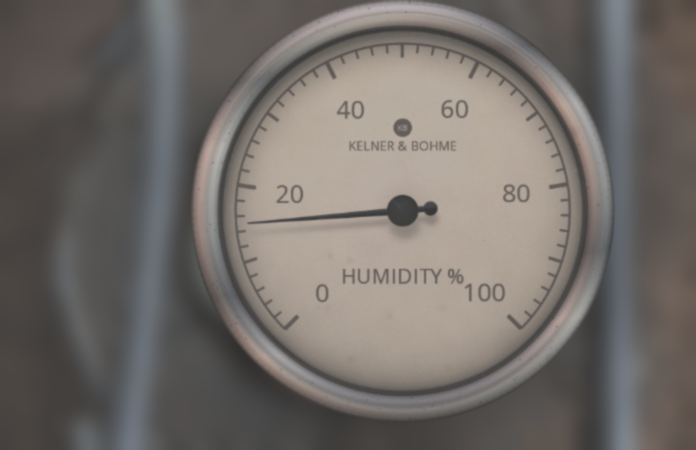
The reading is 15 %
